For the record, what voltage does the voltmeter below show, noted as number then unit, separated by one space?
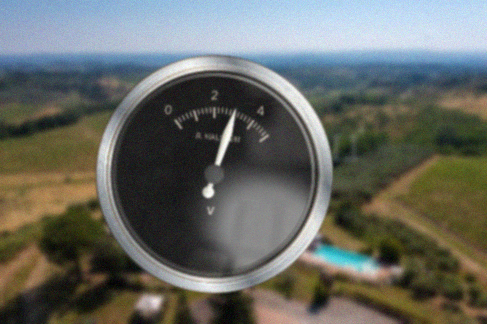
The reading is 3 V
